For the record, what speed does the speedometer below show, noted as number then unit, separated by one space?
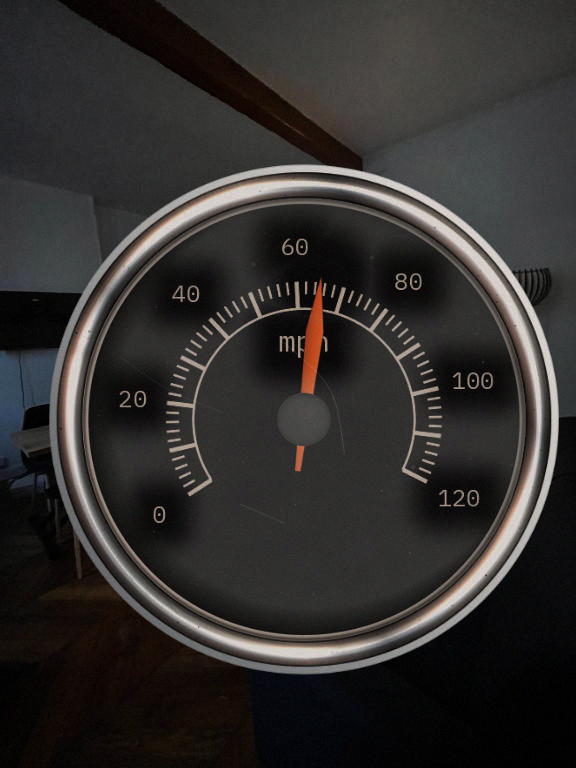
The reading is 65 mph
